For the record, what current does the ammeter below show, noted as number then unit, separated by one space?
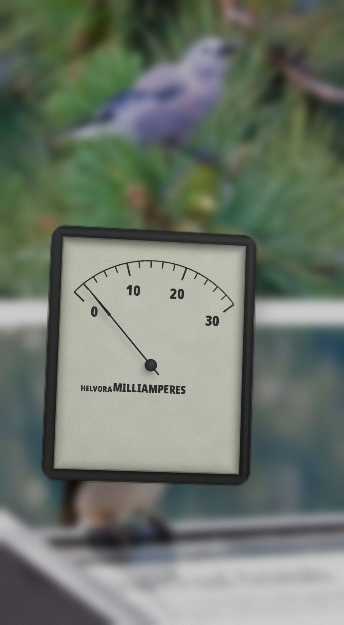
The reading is 2 mA
